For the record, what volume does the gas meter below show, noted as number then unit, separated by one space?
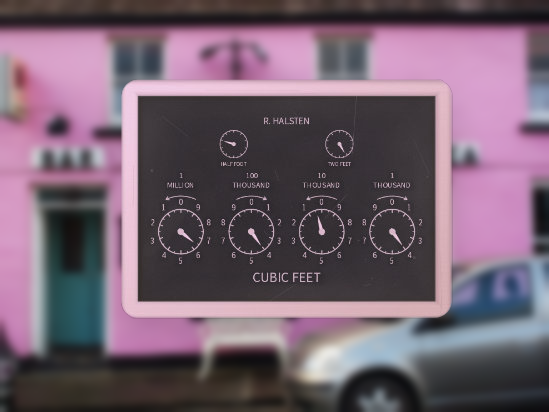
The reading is 640400 ft³
